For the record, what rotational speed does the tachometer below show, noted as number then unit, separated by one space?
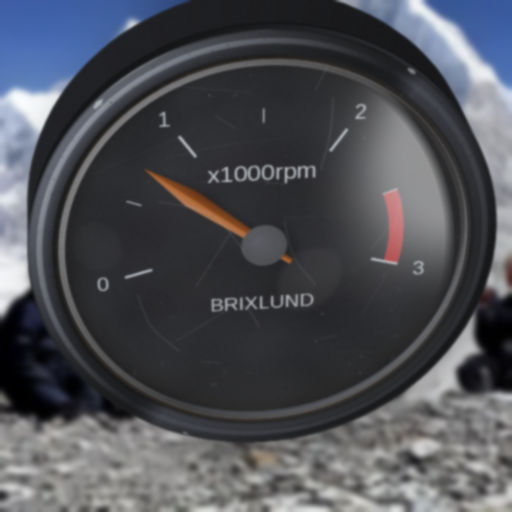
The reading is 750 rpm
